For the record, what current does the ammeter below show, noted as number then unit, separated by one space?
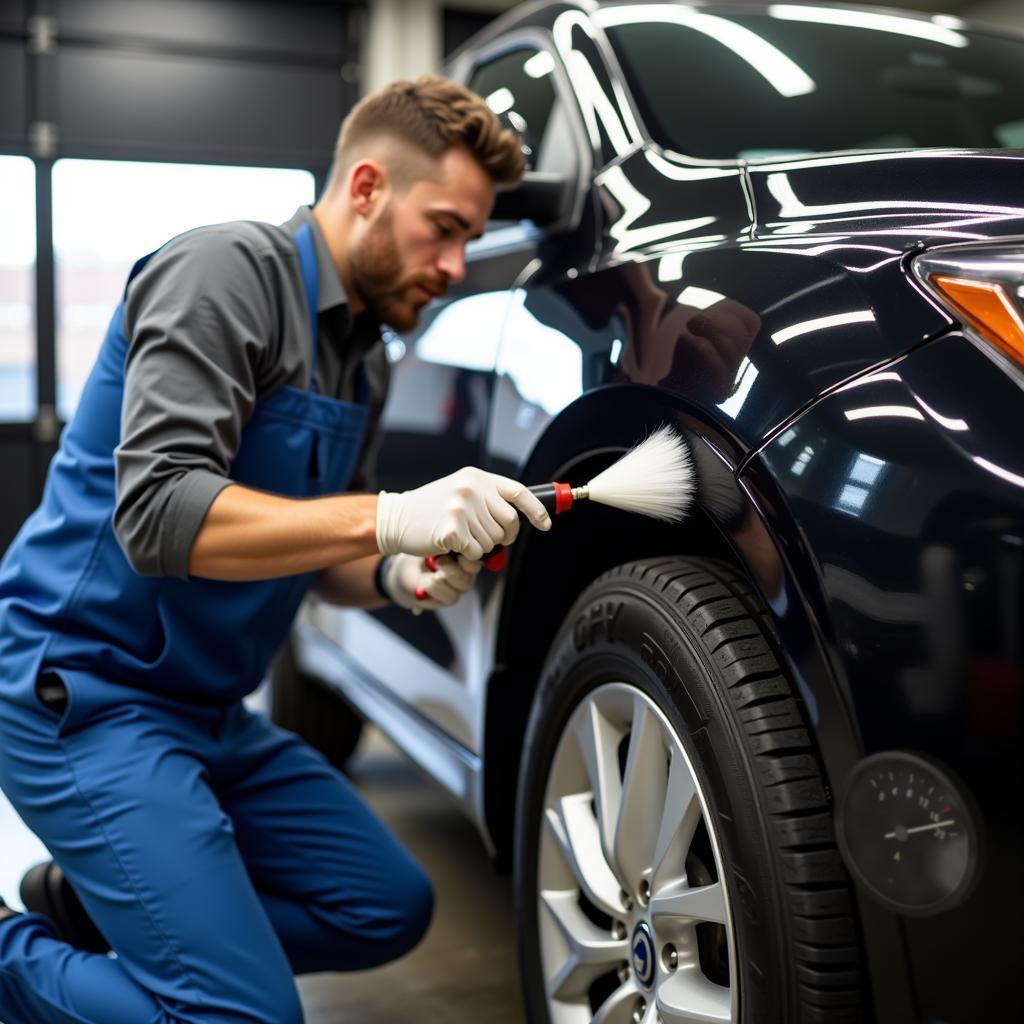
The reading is 18 A
